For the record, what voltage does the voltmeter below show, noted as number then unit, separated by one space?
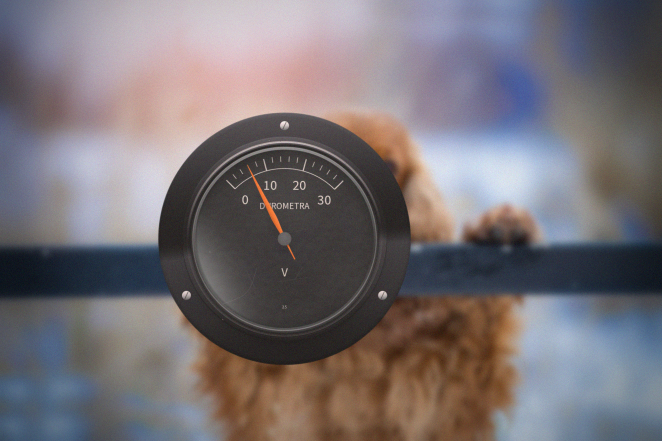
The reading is 6 V
